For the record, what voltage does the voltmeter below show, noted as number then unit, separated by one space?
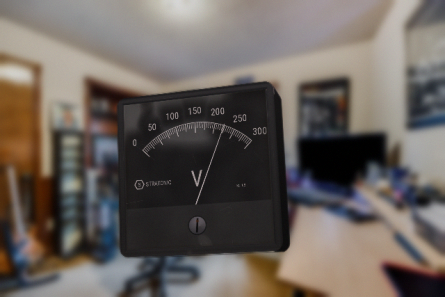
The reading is 225 V
